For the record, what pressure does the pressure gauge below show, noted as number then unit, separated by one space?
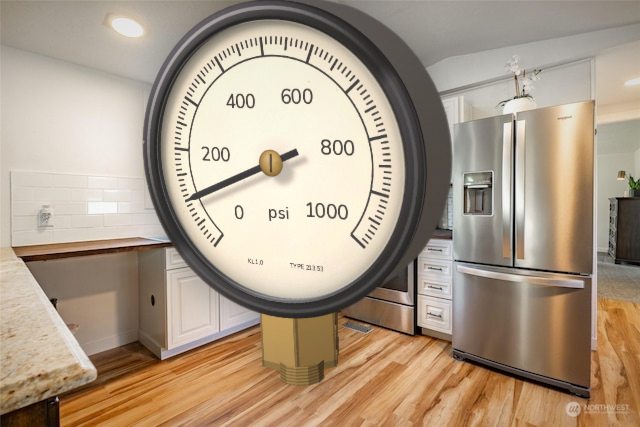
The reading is 100 psi
